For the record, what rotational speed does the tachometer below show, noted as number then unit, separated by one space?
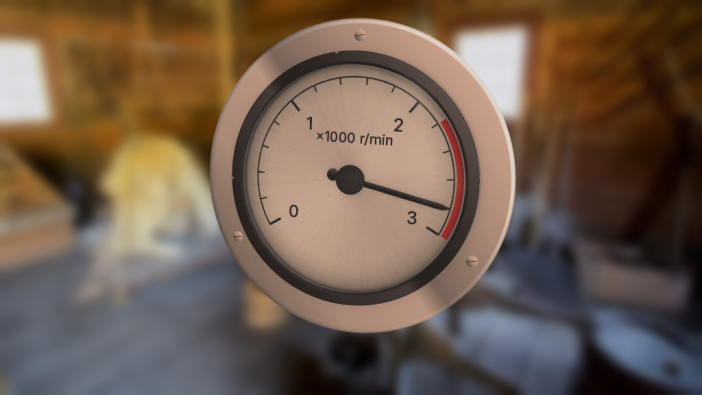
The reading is 2800 rpm
